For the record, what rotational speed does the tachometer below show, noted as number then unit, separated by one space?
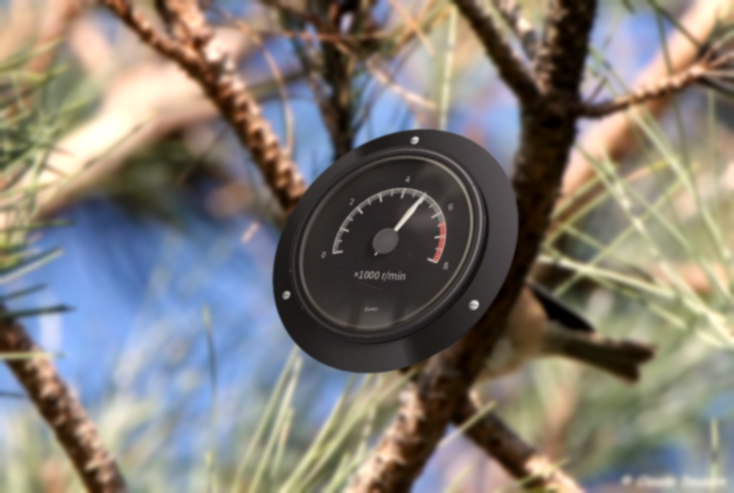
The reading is 5000 rpm
